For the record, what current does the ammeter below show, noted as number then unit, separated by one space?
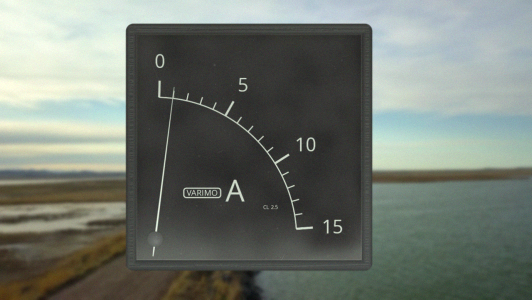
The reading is 1 A
